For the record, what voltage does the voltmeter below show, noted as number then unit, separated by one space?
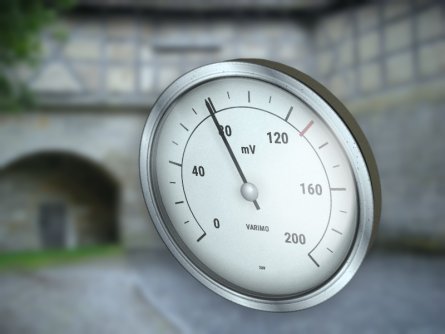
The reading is 80 mV
